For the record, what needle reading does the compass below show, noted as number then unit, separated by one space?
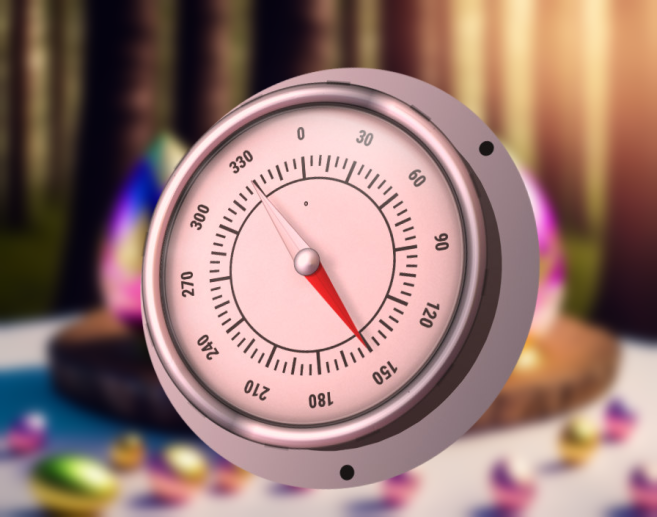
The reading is 150 °
